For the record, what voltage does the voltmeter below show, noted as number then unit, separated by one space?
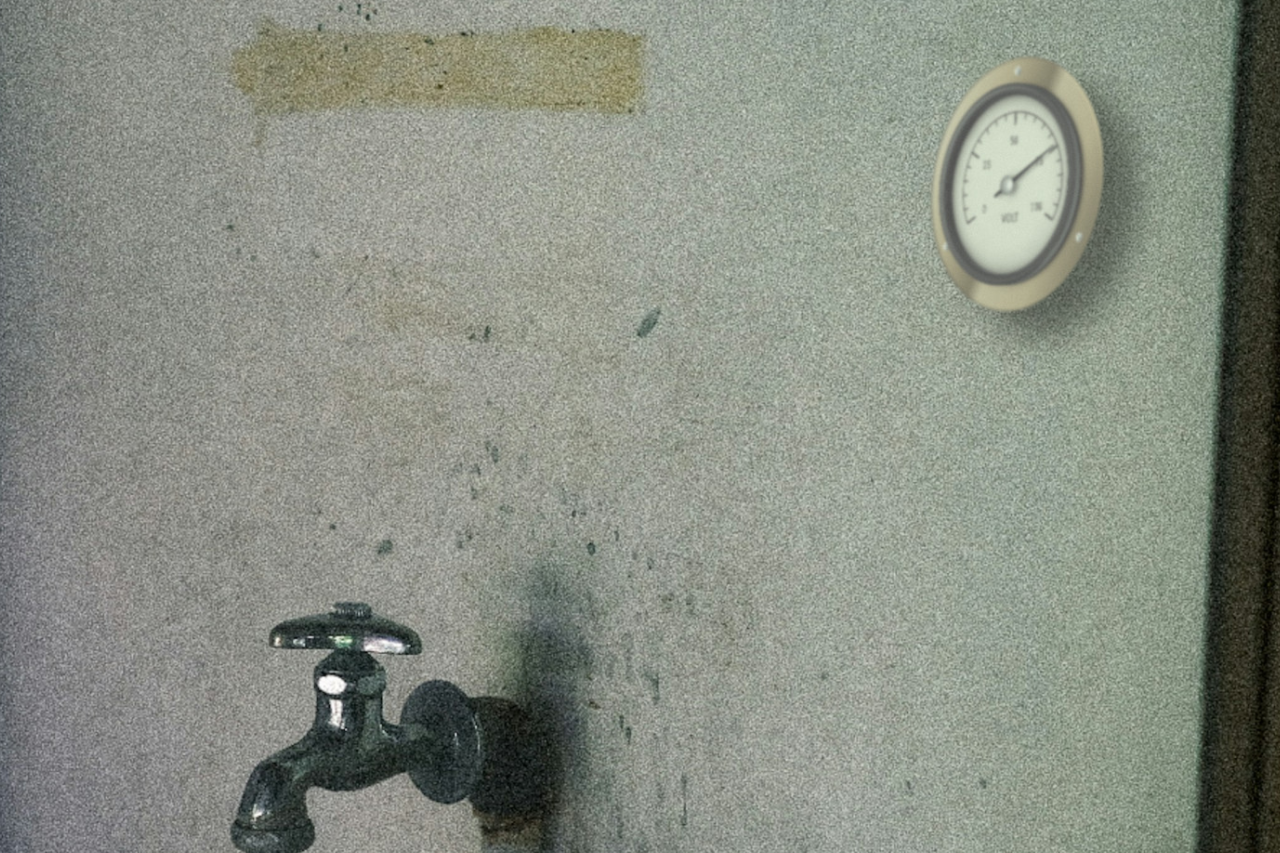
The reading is 75 V
